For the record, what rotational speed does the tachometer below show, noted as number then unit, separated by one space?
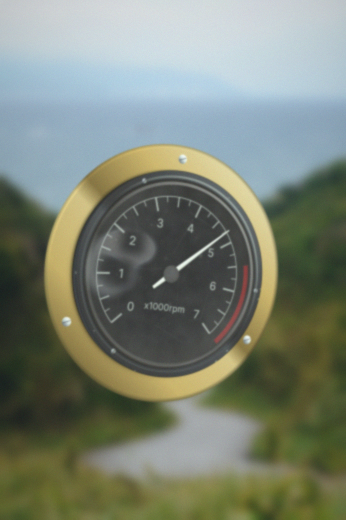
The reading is 4750 rpm
